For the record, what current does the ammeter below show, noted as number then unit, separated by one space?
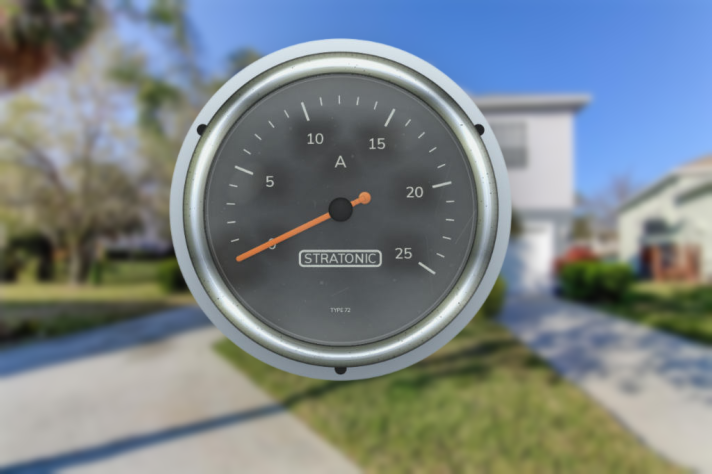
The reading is 0 A
